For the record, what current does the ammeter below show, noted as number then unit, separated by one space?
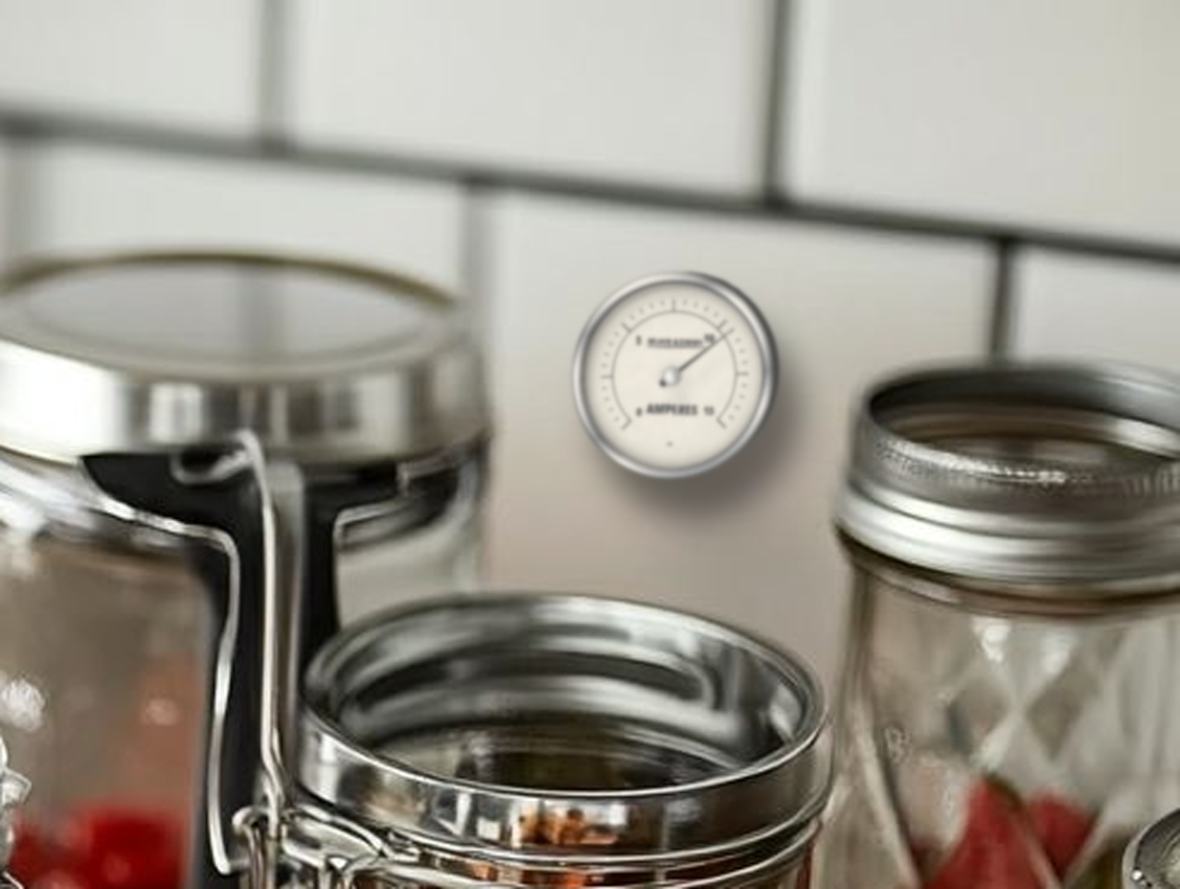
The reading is 10.5 A
